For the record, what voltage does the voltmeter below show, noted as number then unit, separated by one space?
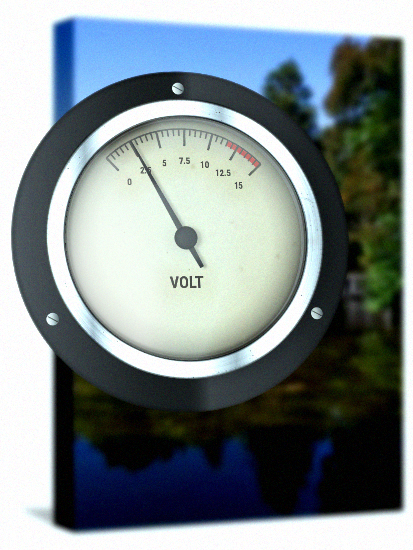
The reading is 2.5 V
